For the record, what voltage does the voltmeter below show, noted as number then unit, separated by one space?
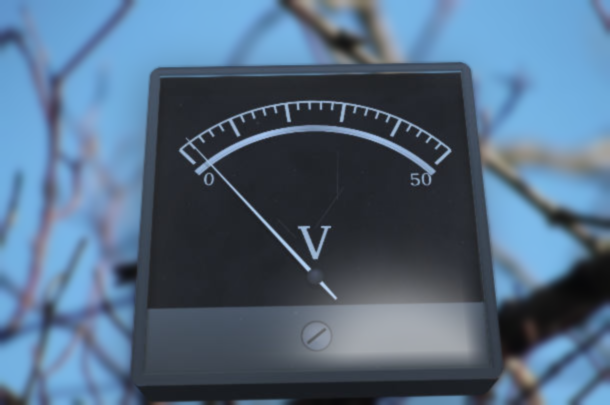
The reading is 2 V
